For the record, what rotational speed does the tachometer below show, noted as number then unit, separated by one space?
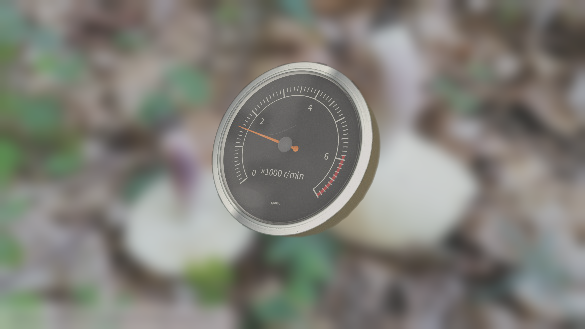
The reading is 1500 rpm
